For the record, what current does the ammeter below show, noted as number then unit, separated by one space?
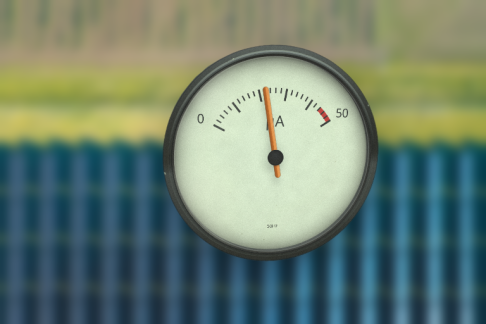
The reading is 22 µA
